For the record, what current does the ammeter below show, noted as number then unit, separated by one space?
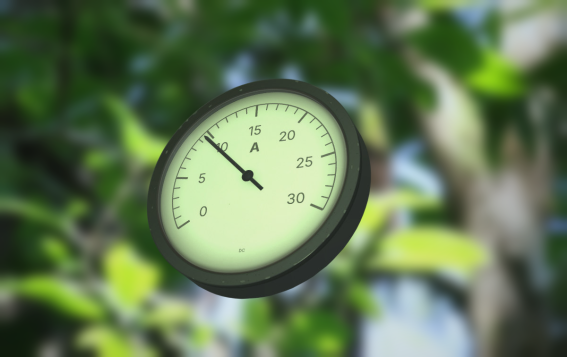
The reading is 9.5 A
